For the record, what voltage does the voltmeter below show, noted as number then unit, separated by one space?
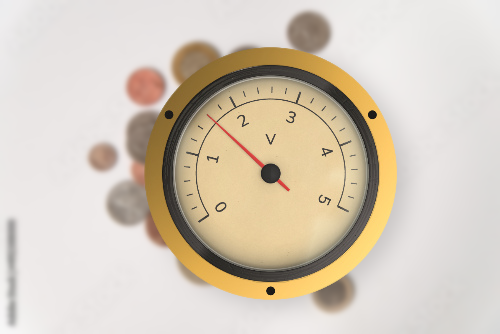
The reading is 1.6 V
